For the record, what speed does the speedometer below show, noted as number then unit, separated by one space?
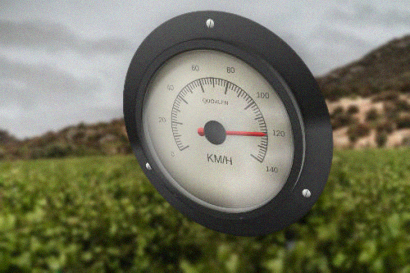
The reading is 120 km/h
